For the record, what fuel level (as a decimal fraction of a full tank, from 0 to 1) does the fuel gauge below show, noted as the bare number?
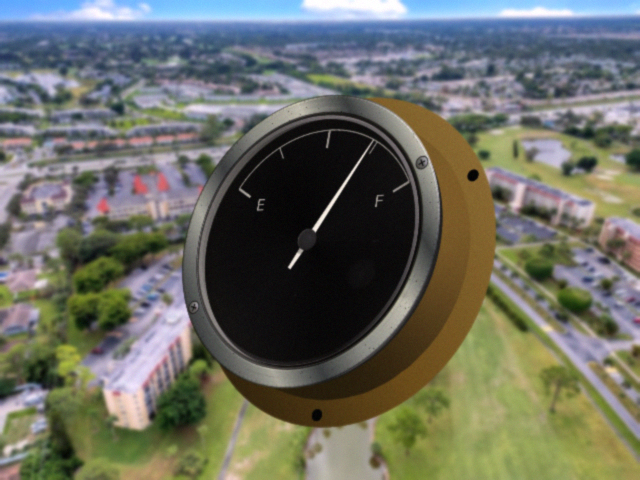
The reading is 0.75
